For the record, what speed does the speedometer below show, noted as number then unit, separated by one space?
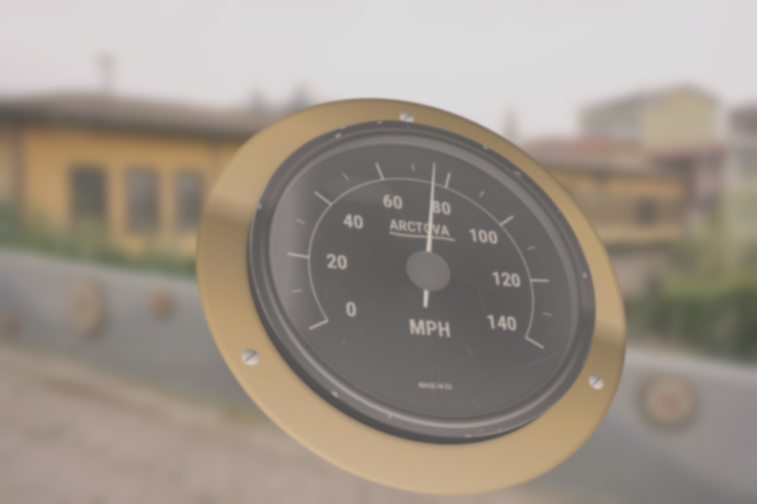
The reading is 75 mph
